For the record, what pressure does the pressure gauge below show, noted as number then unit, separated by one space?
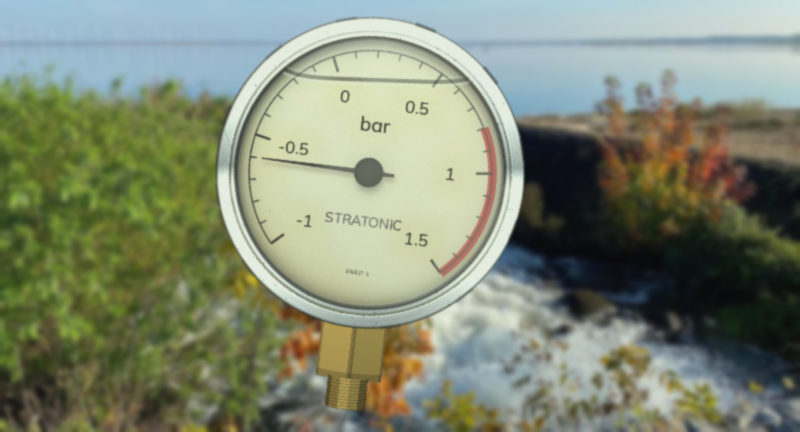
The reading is -0.6 bar
